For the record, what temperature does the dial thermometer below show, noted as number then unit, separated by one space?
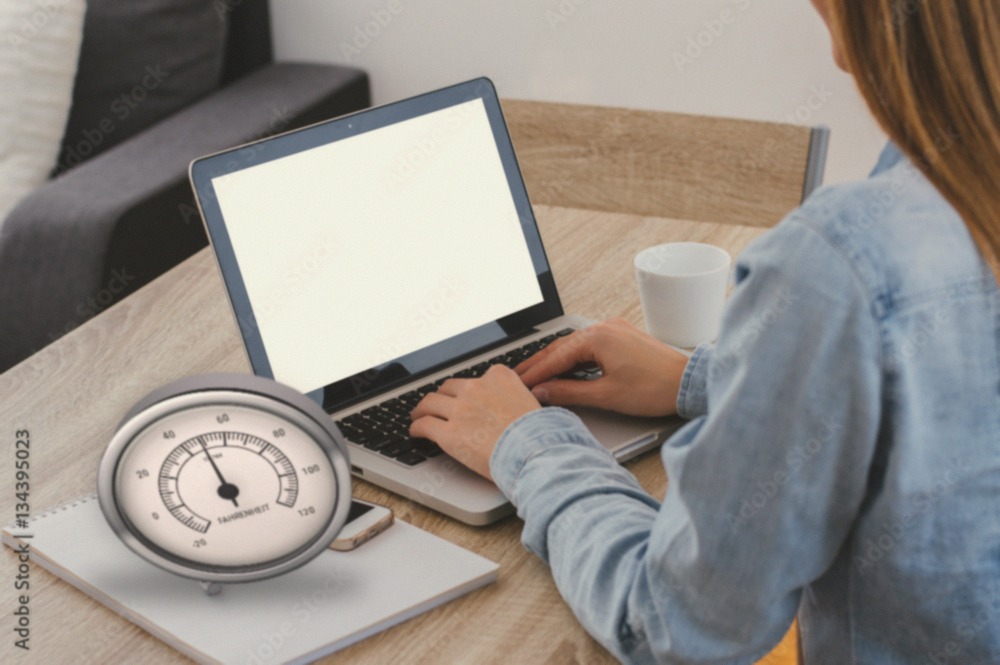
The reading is 50 °F
